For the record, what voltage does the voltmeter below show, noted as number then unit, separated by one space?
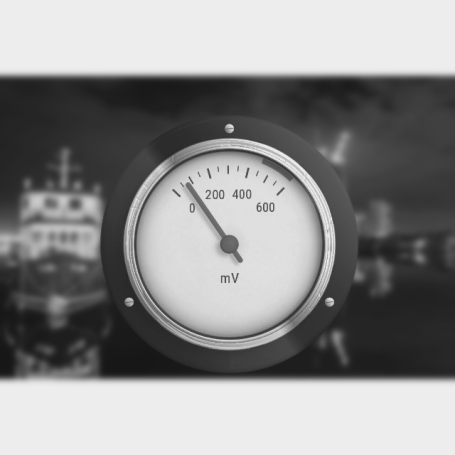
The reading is 75 mV
